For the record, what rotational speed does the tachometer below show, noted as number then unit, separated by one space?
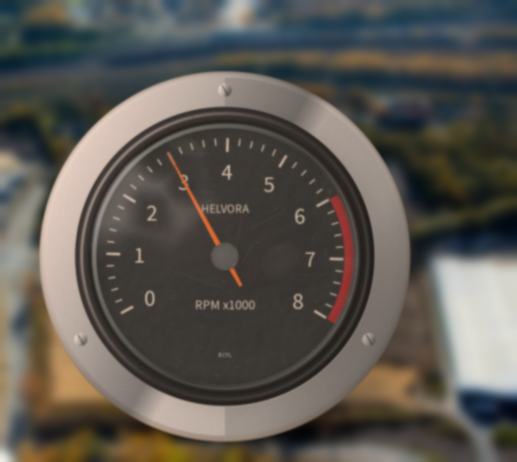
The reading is 3000 rpm
